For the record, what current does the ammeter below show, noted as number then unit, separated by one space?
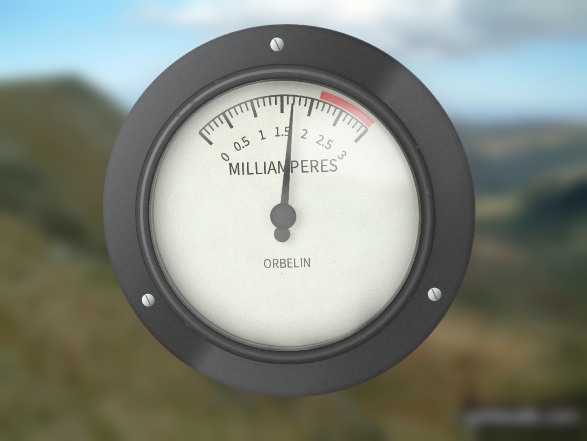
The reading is 1.7 mA
